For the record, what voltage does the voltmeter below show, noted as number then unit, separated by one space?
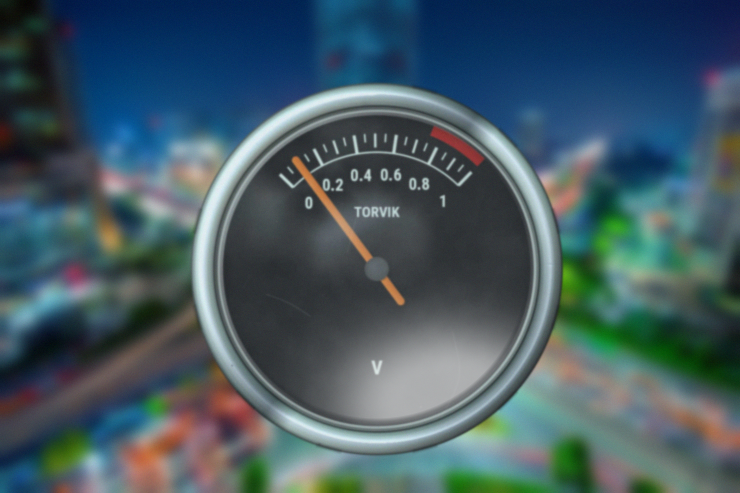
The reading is 0.1 V
